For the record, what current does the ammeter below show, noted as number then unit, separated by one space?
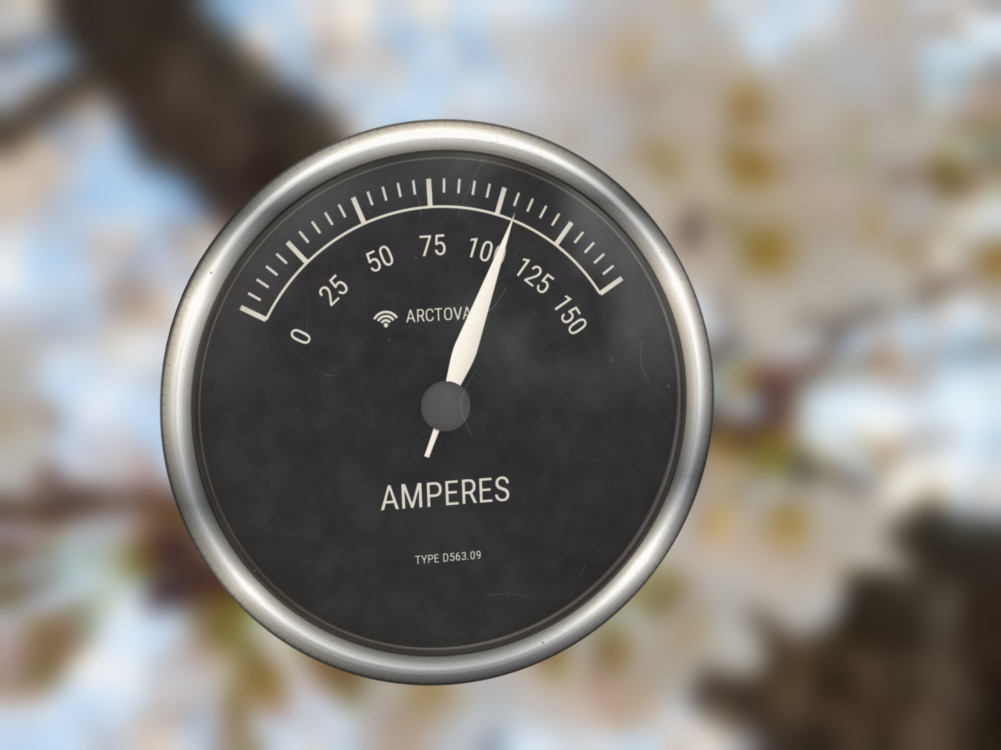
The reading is 105 A
